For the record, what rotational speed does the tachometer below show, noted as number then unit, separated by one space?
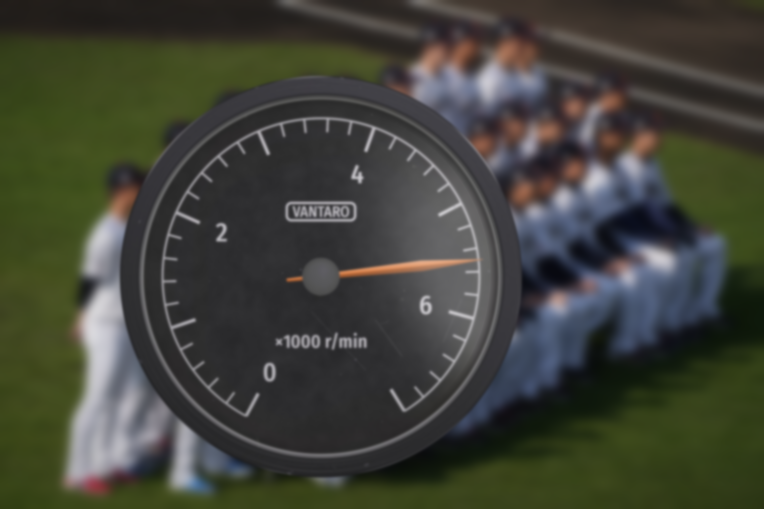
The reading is 5500 rpm
